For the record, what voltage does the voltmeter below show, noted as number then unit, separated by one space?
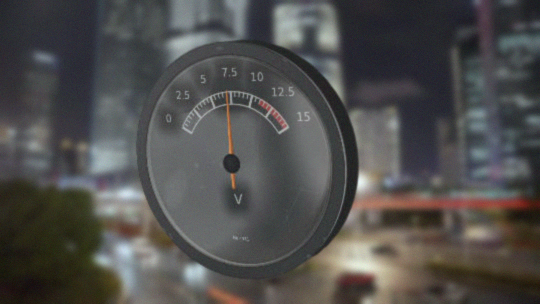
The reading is 7.5 V
